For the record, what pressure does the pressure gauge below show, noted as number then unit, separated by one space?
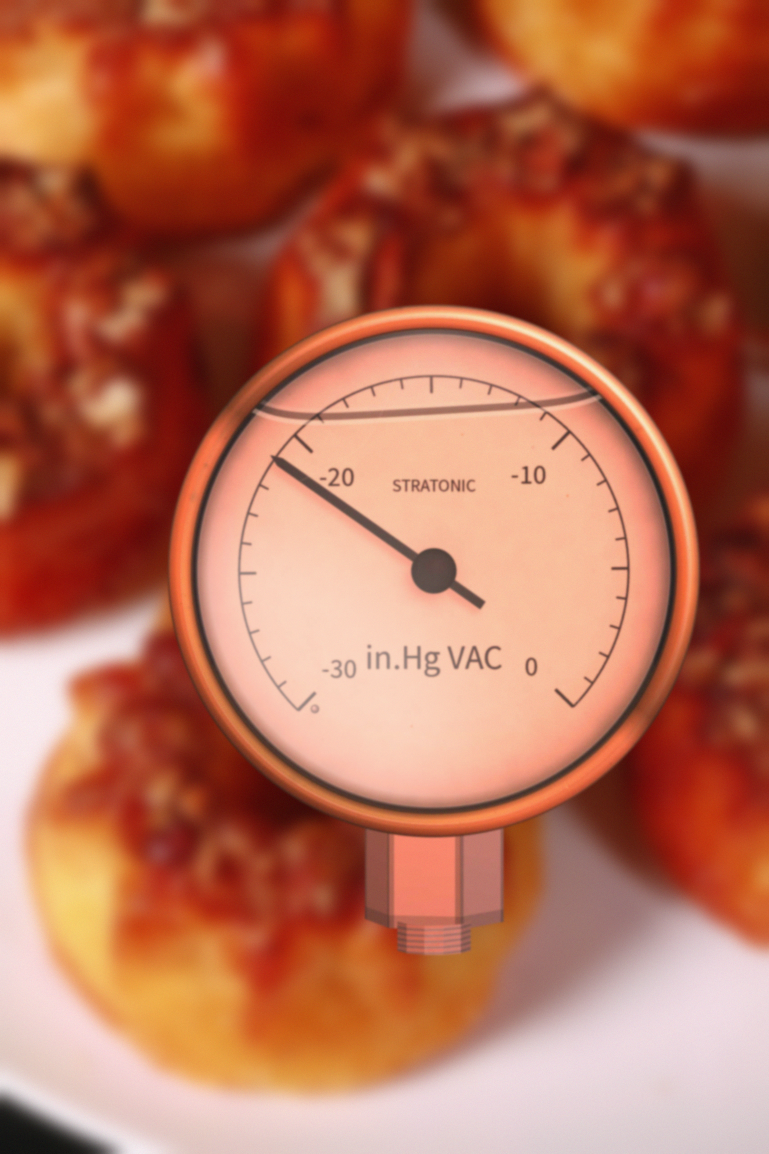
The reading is -21 inHg
